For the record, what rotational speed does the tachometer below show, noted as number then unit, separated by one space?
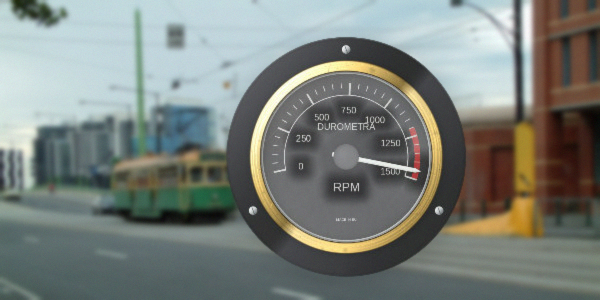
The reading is 1450 rpm
